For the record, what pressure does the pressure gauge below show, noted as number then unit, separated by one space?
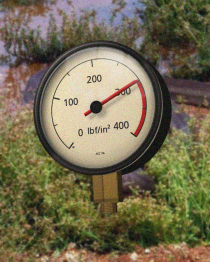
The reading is 300 psi
